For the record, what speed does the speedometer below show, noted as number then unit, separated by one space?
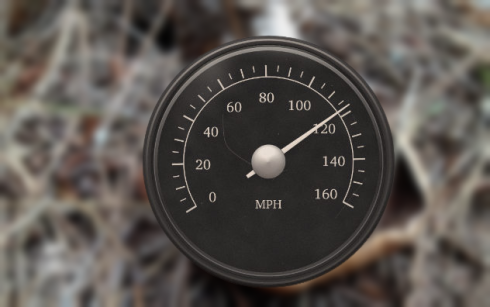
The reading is 117.5 mph
